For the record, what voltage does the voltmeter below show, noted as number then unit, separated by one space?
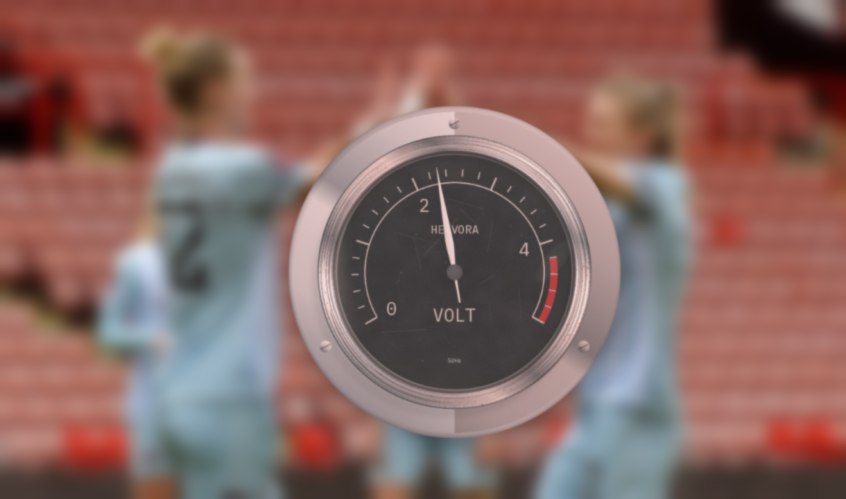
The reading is 2.3 V
